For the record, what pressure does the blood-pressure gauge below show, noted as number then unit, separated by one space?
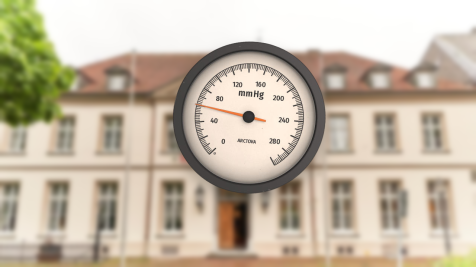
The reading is 60 mmHg
